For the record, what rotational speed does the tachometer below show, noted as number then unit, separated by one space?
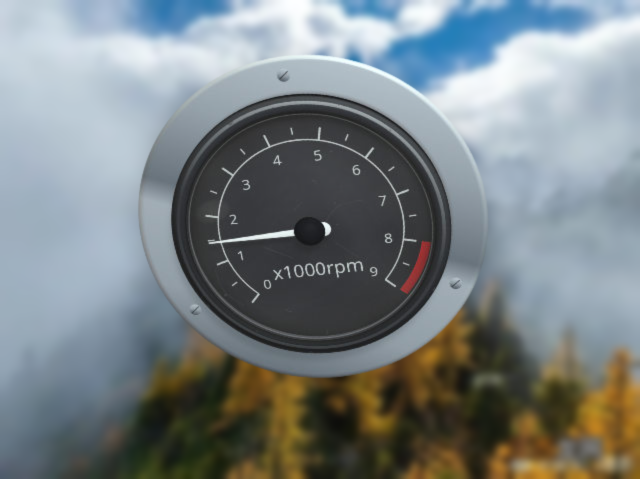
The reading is 1500 rpm
